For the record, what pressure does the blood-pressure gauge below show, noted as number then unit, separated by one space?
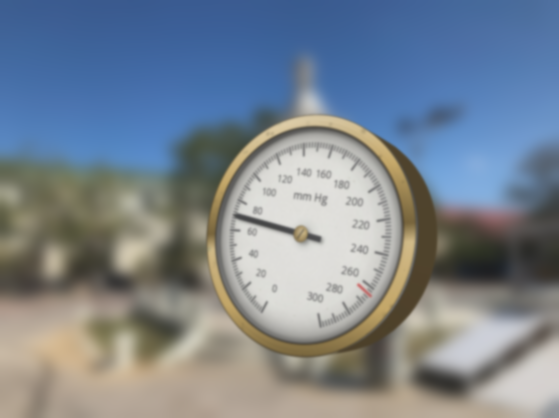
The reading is 70 mmHg
